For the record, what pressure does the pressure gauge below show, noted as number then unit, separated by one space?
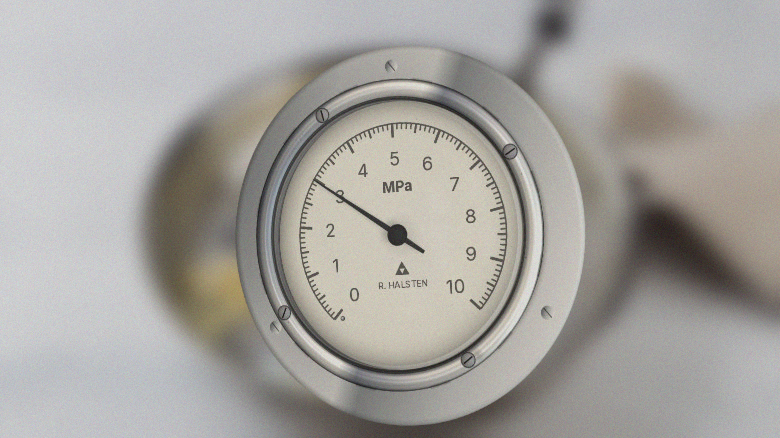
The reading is 3 MPa
